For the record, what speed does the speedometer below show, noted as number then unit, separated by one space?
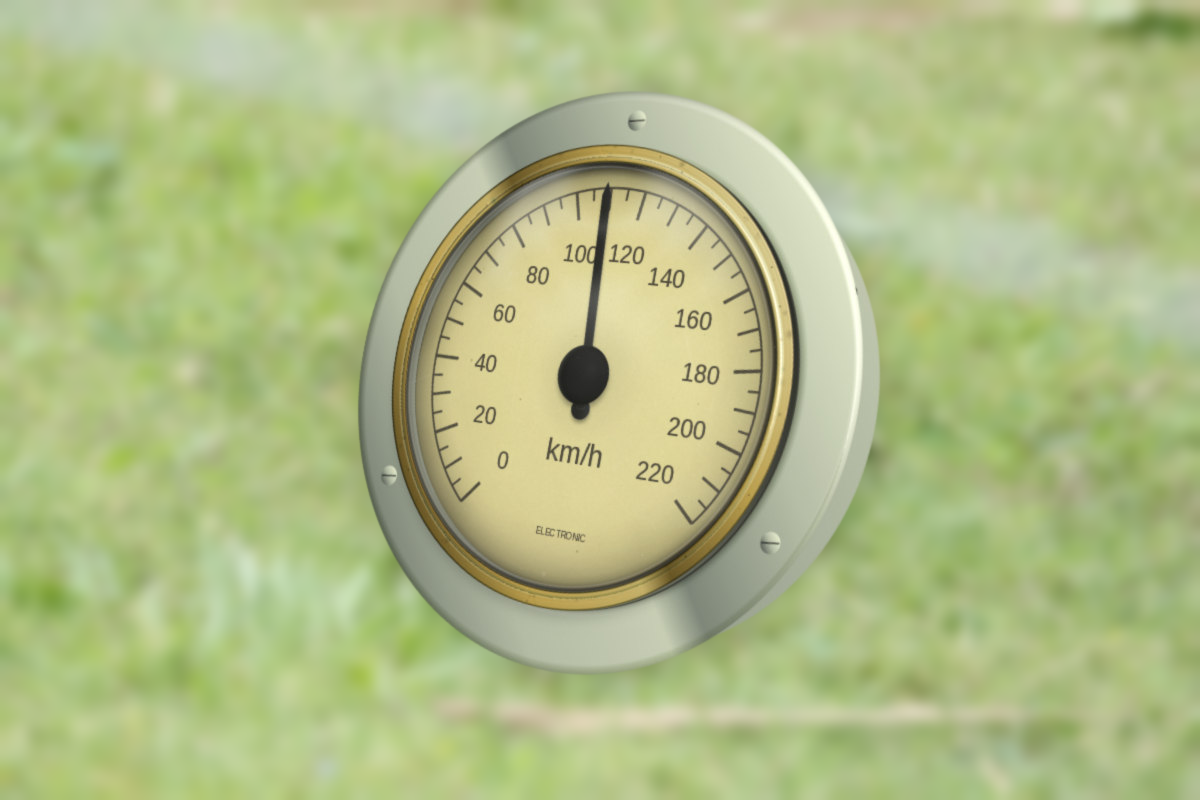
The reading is 110 km/h
